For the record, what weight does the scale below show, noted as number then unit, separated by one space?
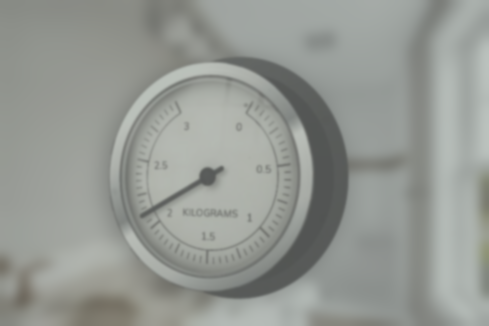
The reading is 2.1 kg
